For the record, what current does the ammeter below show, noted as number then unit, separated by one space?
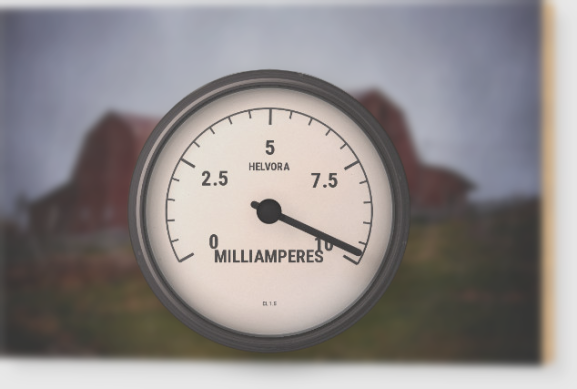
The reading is 9.75 mA
